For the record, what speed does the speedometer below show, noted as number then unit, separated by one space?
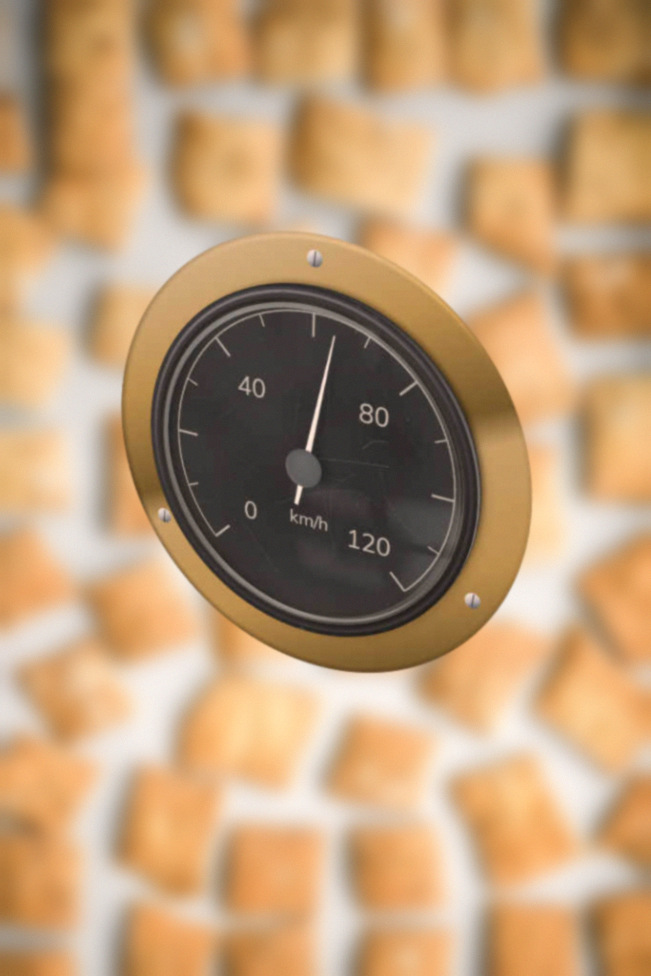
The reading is 65 km/h
